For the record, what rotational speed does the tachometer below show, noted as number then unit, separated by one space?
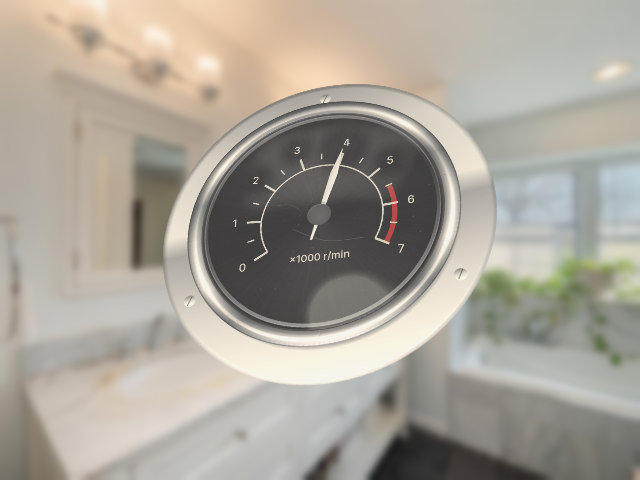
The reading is 4000 rpm
